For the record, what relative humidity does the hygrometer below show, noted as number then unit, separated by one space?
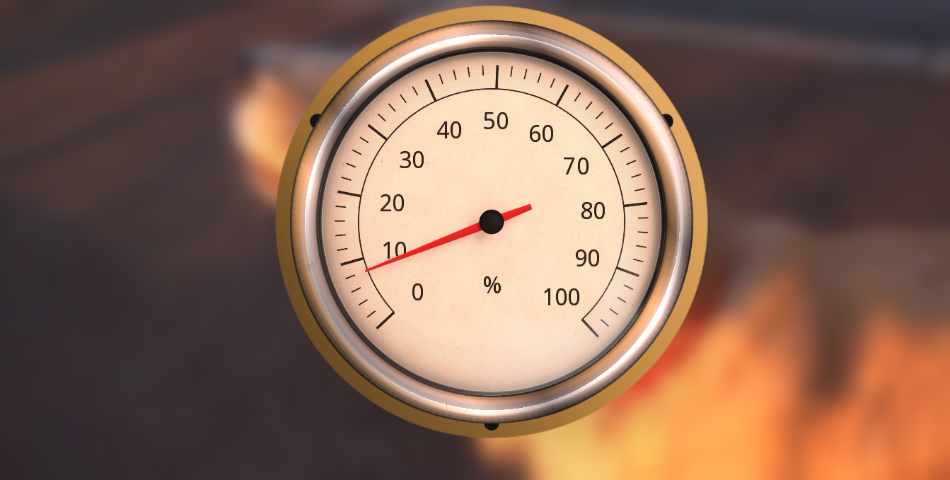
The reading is 8 %
